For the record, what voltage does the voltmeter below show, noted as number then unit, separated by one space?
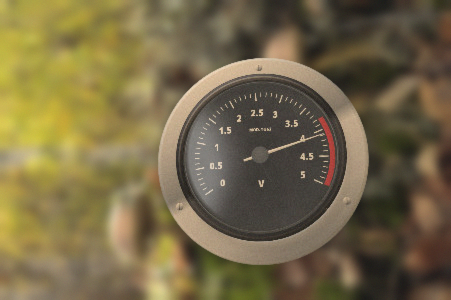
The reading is 4.1 V
